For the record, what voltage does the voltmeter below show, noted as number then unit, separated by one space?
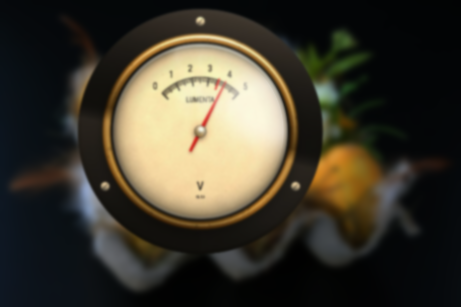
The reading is 4 V
